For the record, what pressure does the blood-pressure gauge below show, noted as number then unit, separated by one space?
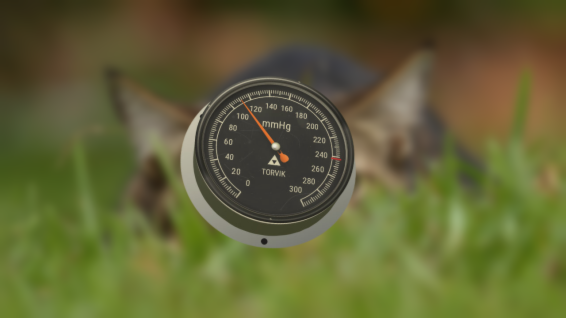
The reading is 110 mmHg
